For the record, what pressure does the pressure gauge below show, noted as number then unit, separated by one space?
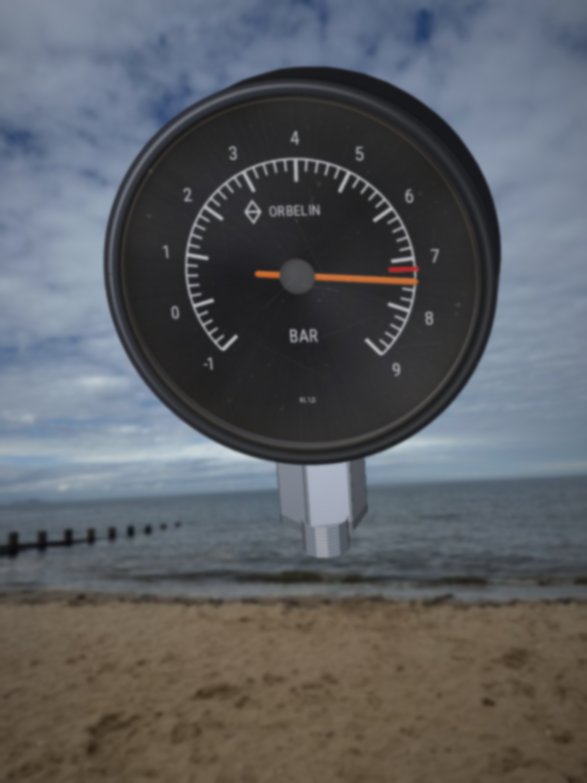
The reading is 7.4 bar
